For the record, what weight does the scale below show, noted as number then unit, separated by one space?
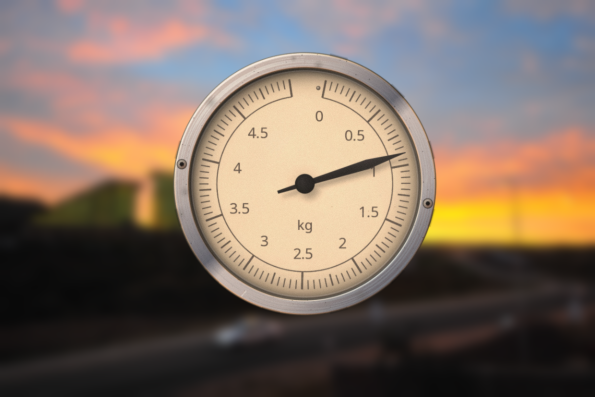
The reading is 0.9 kg
